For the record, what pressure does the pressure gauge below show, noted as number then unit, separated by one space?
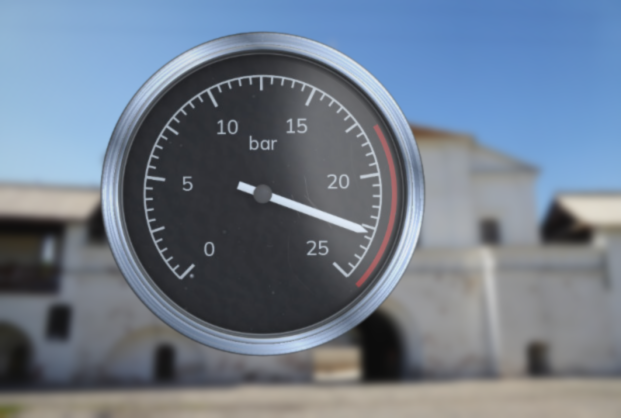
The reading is 22.75 bar
